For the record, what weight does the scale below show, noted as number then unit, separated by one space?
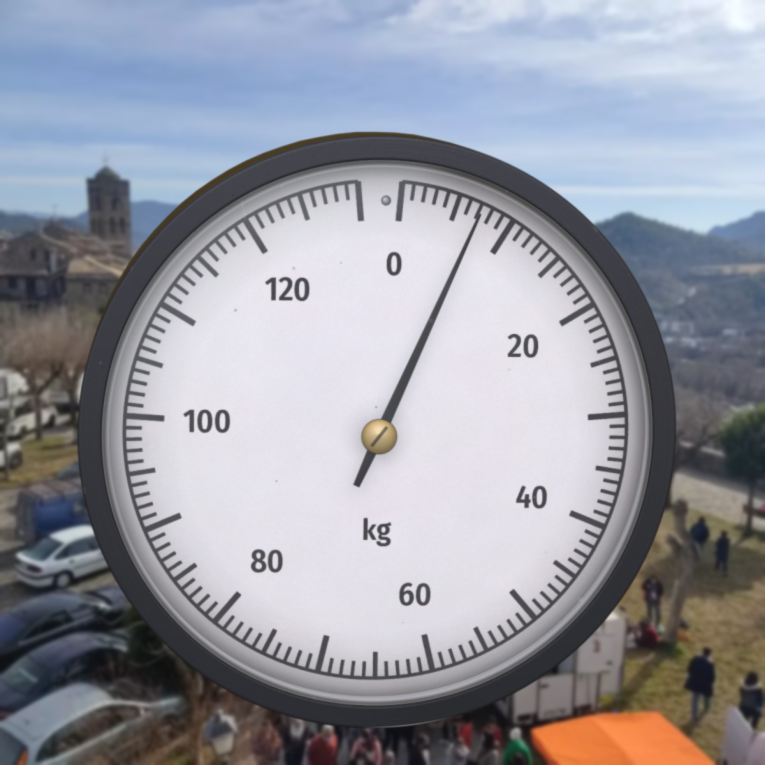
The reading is 7 kg
